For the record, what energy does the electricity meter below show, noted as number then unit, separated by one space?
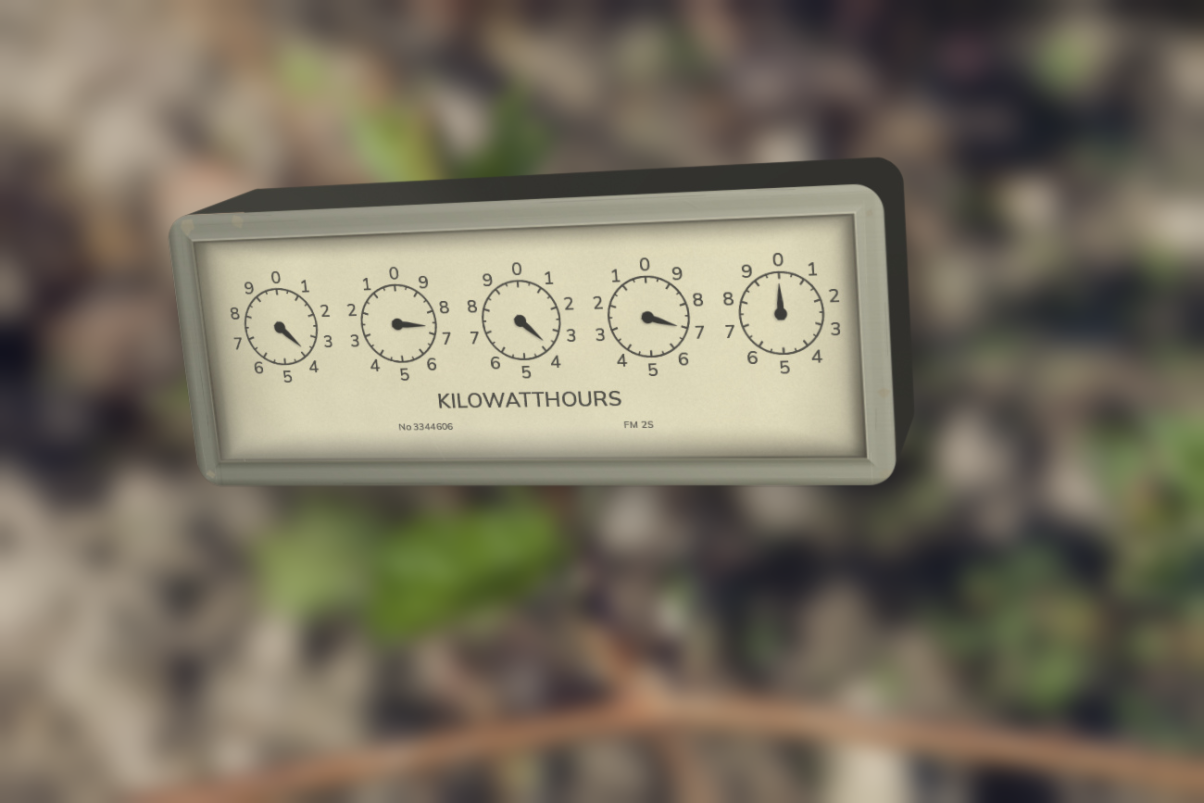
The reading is 37370 kWh
